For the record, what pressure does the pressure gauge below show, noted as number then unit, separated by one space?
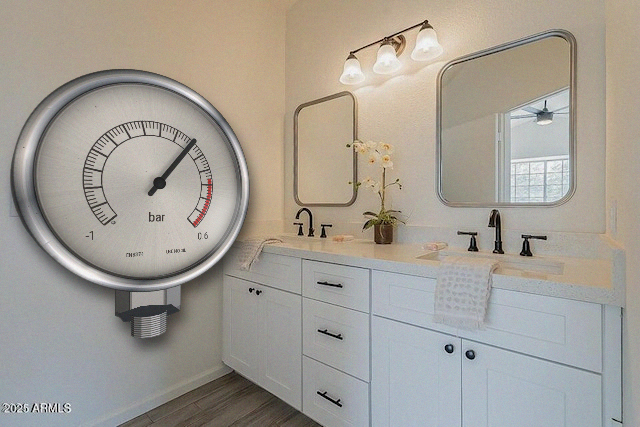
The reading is 0 bar
